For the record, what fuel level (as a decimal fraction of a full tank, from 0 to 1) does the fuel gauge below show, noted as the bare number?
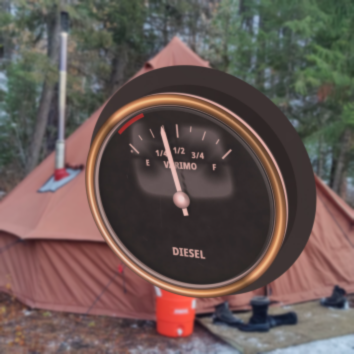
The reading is 0.375
